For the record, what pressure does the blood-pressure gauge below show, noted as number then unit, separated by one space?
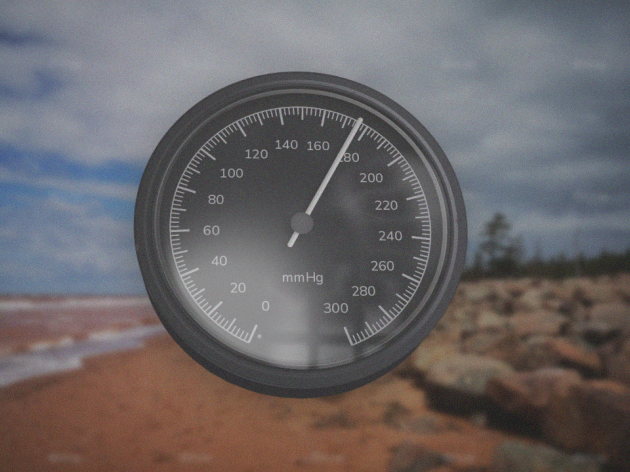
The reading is 176 mmHg
